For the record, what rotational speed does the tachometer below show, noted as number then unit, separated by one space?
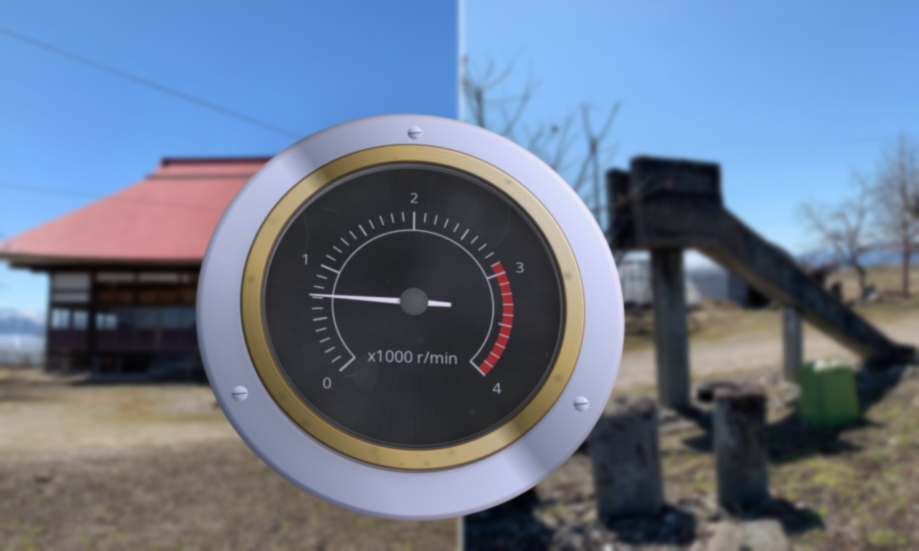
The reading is 700 rpm
